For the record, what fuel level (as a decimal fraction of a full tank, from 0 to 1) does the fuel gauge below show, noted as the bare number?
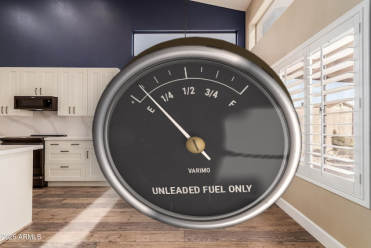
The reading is 0.125
